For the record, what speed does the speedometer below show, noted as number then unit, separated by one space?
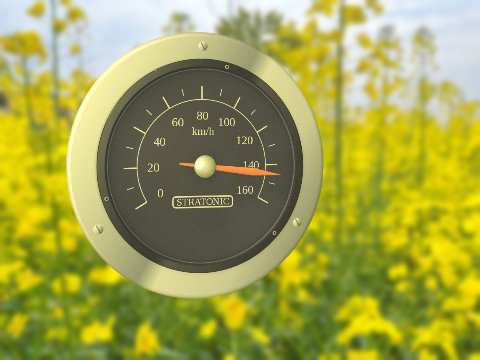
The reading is 145 km/h
